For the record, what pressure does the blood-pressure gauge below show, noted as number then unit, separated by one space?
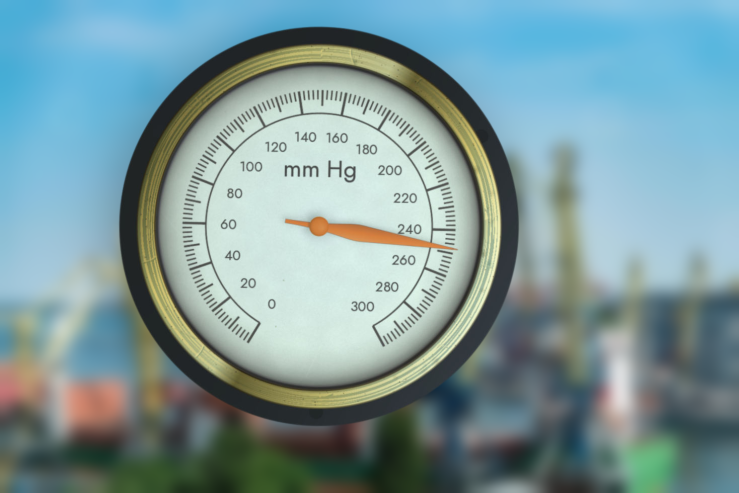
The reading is 248 mmHg
